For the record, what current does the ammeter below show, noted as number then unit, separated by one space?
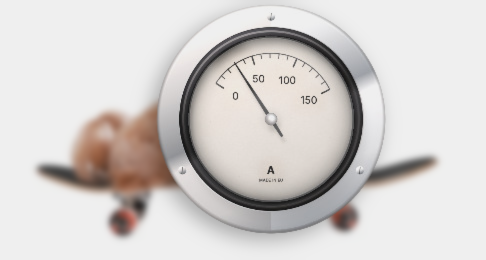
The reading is 30 A
